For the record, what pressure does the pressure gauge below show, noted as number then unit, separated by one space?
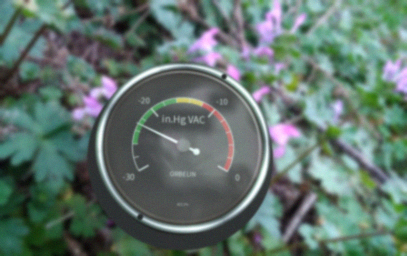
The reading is -23 inHg
